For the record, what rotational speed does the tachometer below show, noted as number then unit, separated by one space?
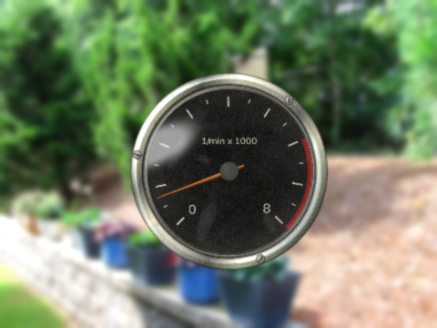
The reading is 750 rpm
